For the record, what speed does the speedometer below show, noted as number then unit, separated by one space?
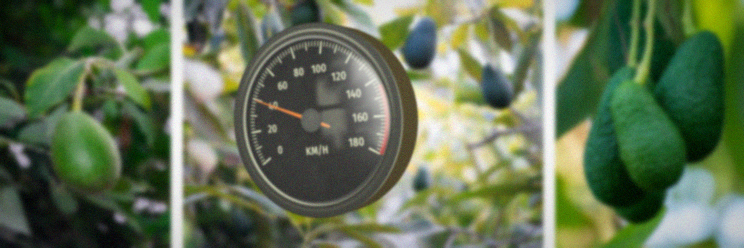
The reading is 40 km/h
